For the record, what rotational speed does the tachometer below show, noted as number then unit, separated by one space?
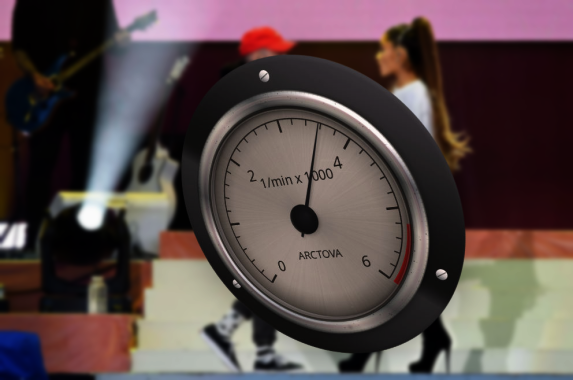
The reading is 3600 rpm
